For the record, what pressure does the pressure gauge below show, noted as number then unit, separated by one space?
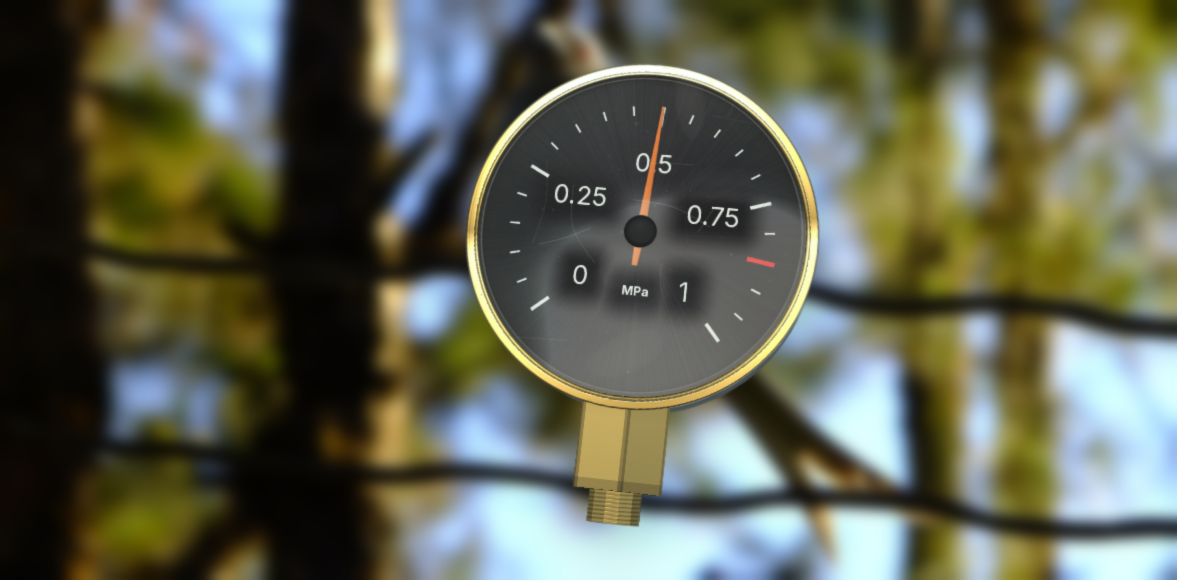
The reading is 0.5 MPa
